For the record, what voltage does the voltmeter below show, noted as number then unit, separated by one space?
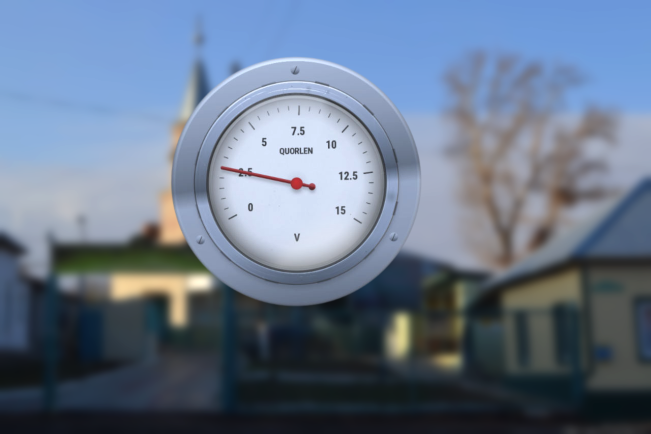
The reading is 2.5 V
